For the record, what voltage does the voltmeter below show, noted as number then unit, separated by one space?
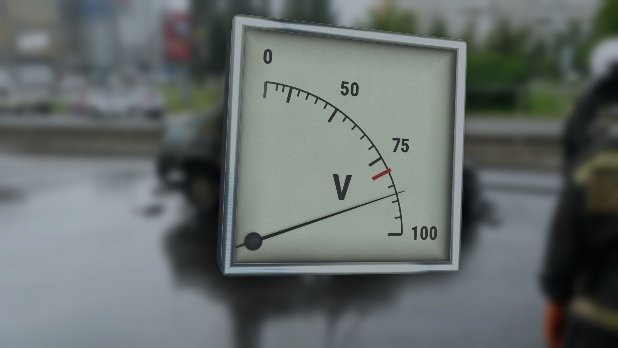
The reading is 87.5 V
